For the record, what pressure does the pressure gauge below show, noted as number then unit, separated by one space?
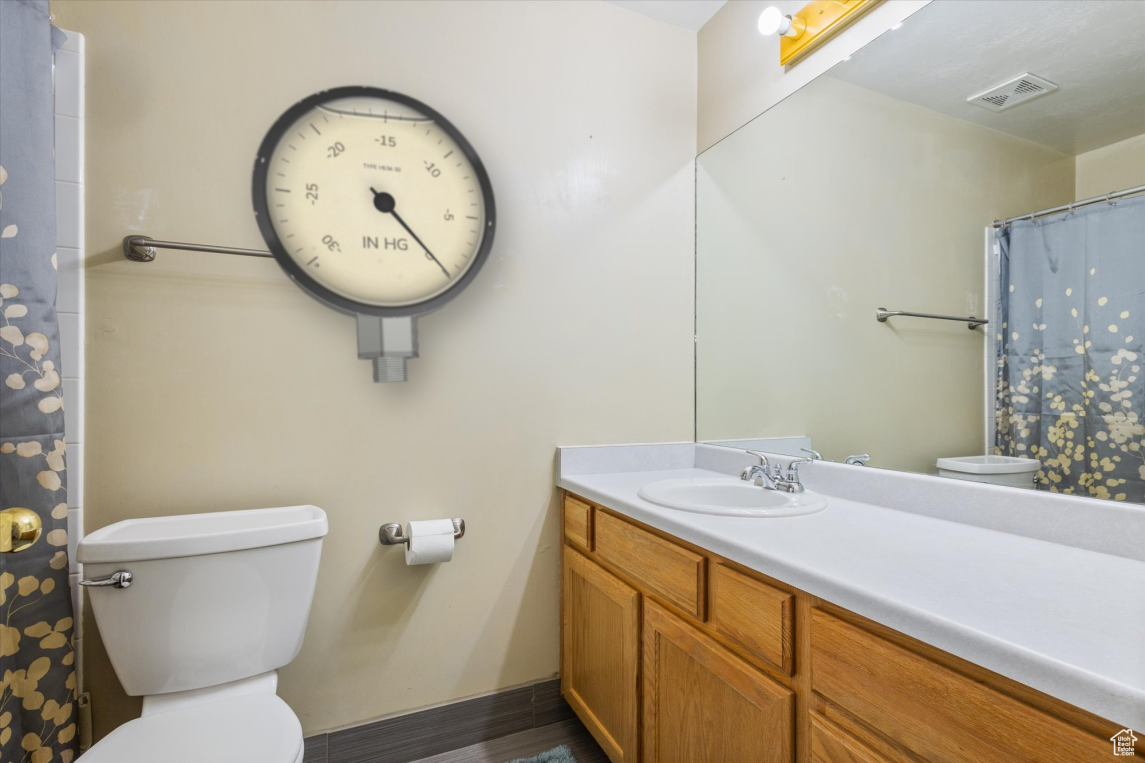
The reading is 0 inHg
